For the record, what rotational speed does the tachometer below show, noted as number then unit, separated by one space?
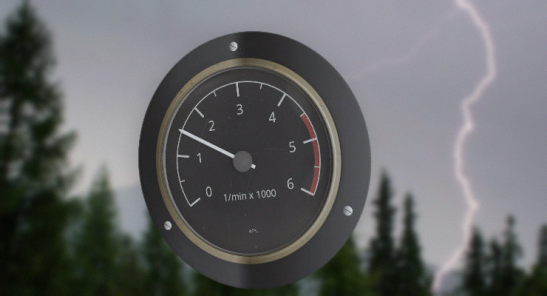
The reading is 1500 rpm
